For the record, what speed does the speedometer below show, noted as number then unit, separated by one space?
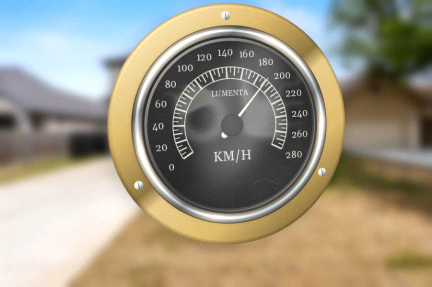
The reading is 190 km/h
